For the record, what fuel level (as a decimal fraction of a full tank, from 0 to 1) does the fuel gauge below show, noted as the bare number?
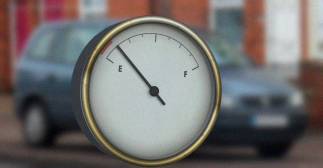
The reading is 0.125
